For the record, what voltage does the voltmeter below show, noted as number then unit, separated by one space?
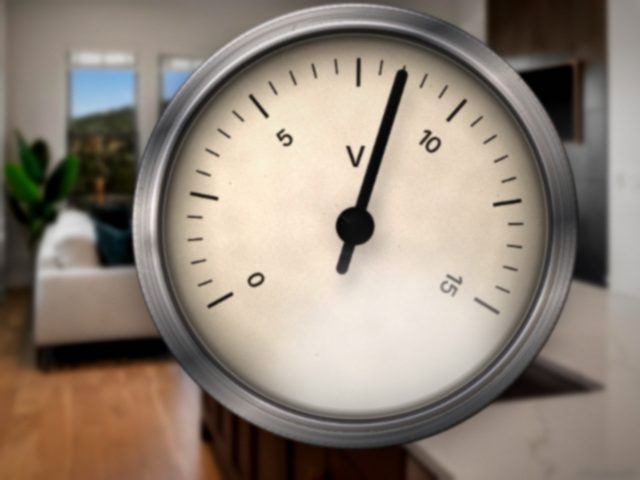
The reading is 8.5 V
